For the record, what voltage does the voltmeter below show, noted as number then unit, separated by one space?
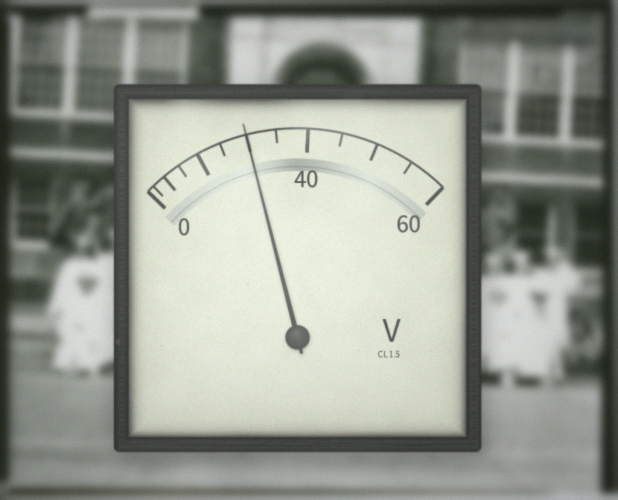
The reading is 30 V
